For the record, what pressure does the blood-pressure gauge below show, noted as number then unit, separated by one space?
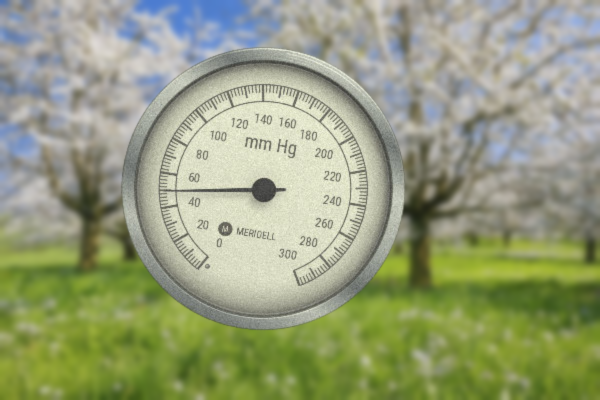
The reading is 50 mmHg
